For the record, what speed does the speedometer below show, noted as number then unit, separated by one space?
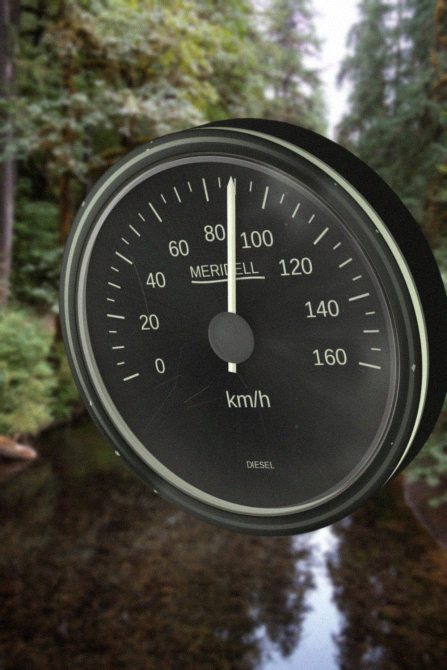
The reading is 90 km/h
